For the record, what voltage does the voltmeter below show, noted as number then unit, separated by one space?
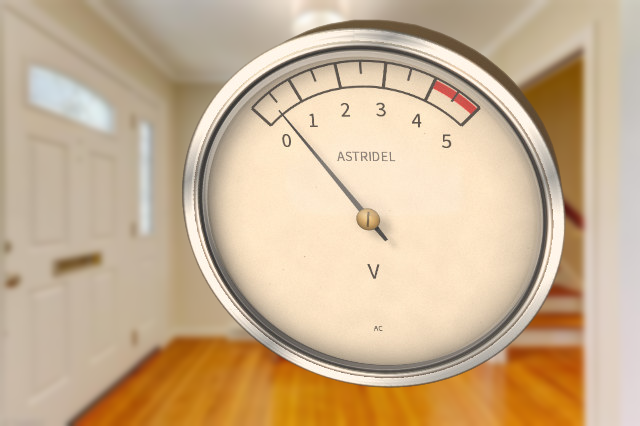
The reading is 0.5 V
